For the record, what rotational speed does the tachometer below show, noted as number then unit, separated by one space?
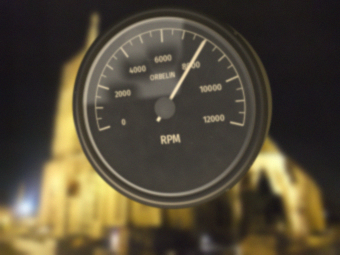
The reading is 8000 rpm
